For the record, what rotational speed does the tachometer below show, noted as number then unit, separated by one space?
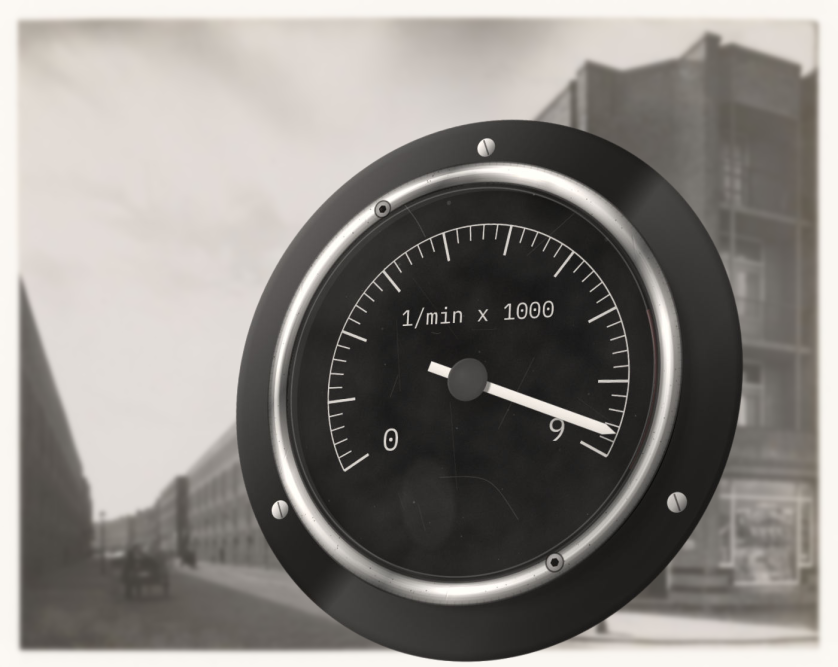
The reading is 8700 rpm
